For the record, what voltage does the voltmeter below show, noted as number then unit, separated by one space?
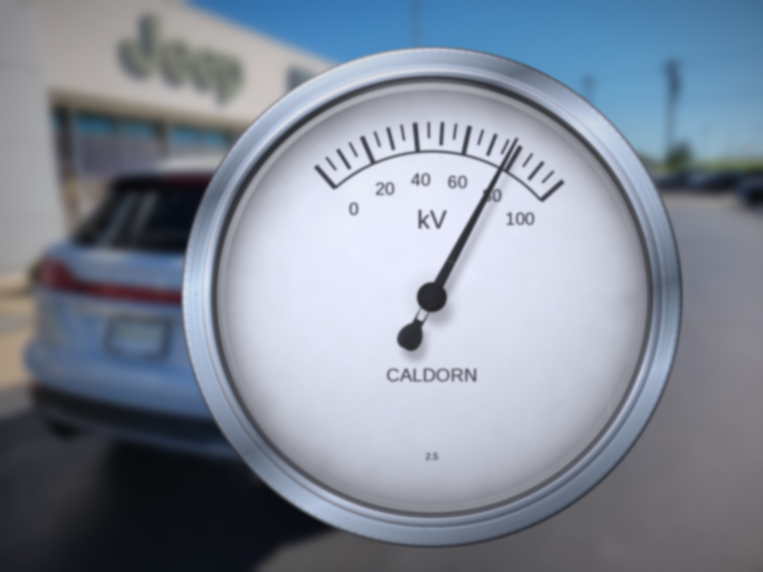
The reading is 77.5 kV
